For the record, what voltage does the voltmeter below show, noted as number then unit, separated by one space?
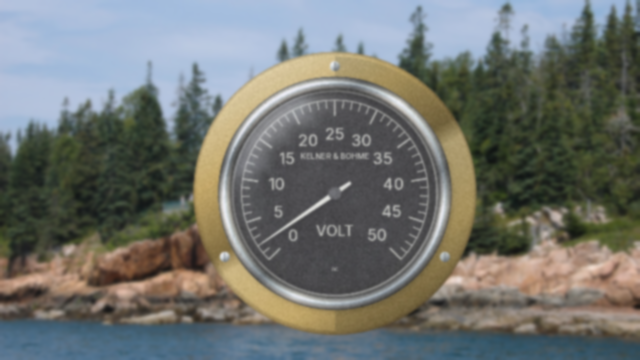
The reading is 2 V
